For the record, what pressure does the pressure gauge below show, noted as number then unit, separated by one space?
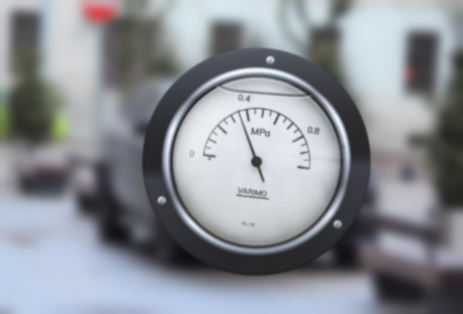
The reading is 0.35 MPa
